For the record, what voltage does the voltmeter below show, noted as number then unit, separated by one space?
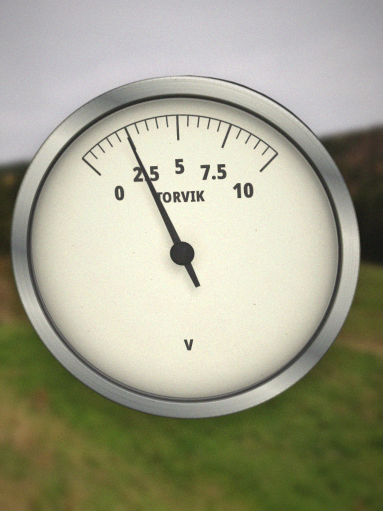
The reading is 2.5 V
